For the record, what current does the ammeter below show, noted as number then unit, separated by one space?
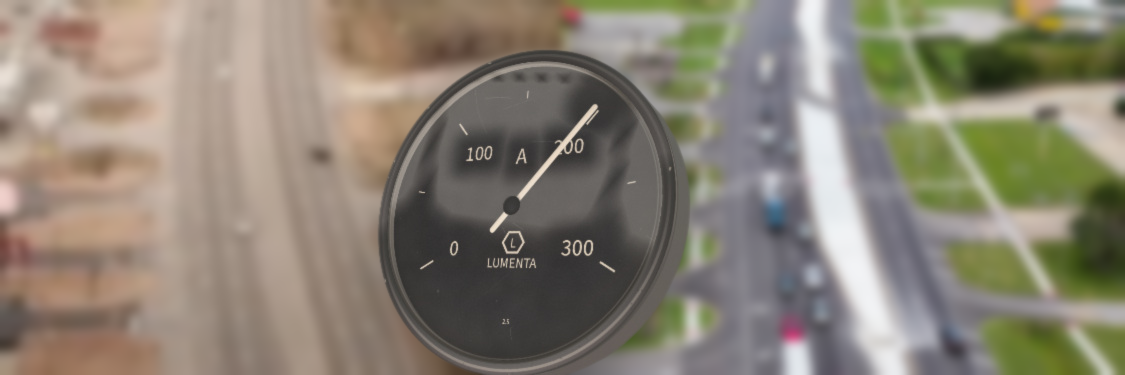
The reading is 200 A
